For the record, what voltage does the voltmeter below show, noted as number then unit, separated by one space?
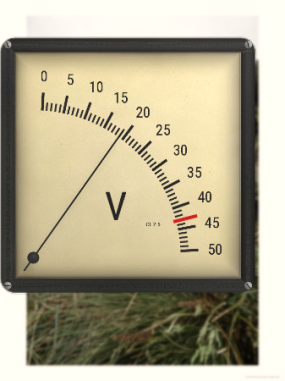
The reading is 19 V
